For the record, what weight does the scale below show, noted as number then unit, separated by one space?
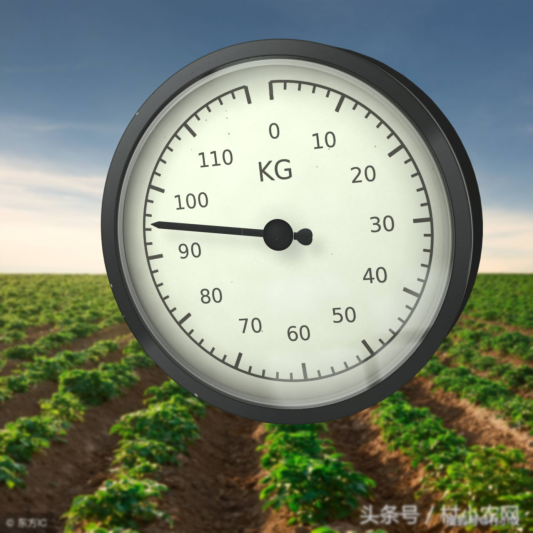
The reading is 95 kg
